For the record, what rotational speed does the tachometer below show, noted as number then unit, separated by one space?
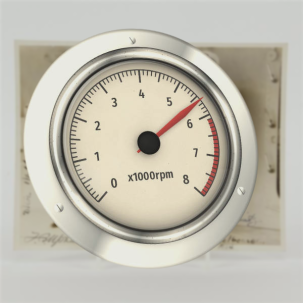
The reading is 5600 rpm
